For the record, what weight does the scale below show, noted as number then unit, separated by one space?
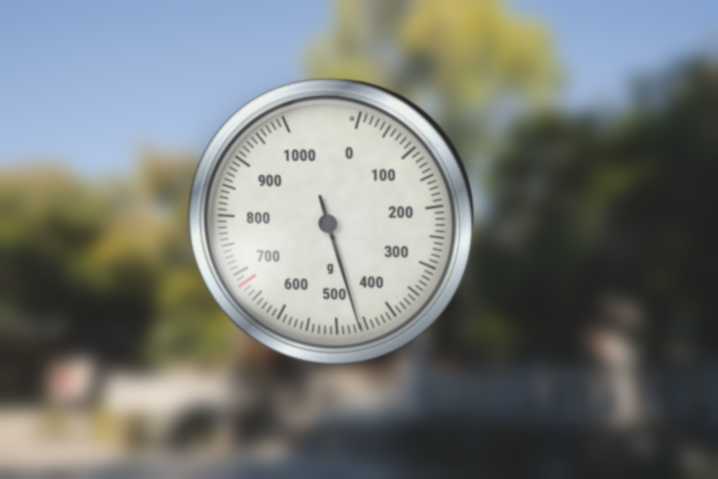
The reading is 460 g
